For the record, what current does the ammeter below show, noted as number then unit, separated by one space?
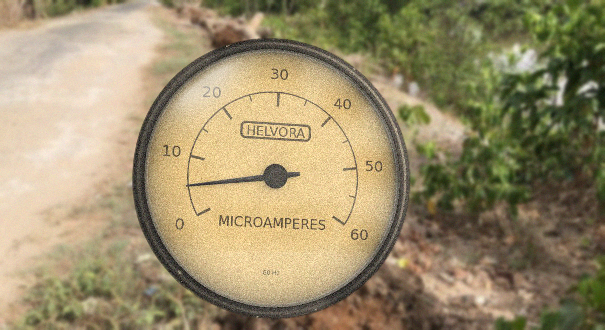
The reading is 5 µA
